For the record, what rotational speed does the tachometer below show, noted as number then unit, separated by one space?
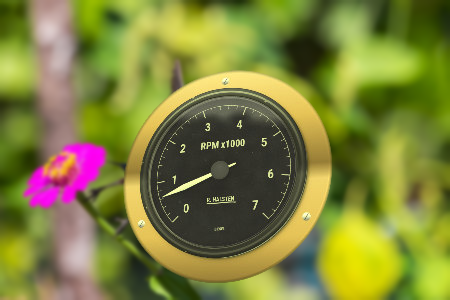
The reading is 600 rpm
